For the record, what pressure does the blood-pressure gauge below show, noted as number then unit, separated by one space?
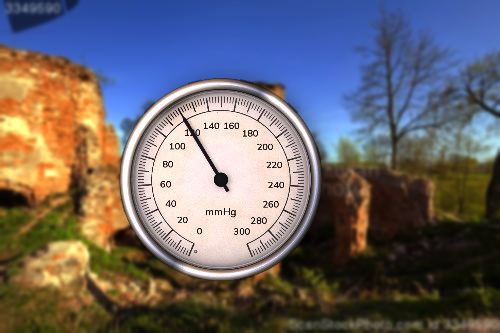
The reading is 120 mmHg
